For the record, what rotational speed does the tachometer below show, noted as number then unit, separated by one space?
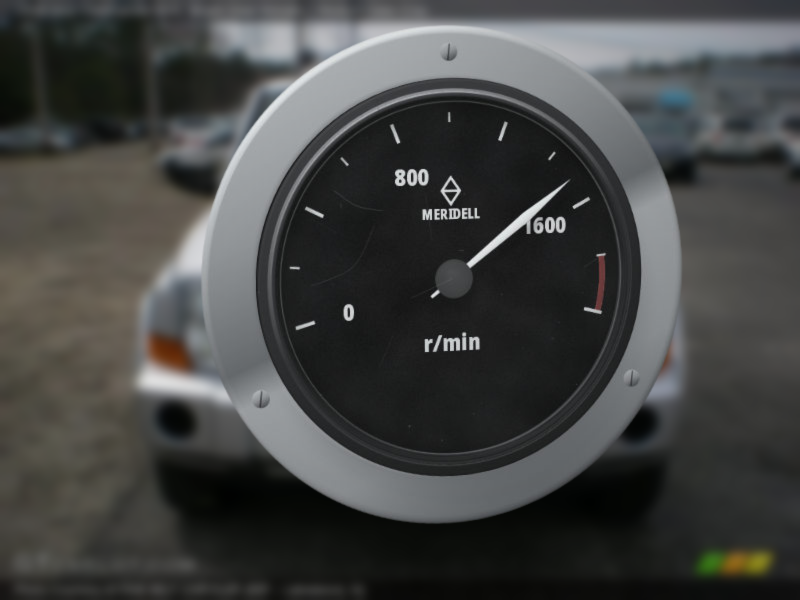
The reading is 1500 rpm
